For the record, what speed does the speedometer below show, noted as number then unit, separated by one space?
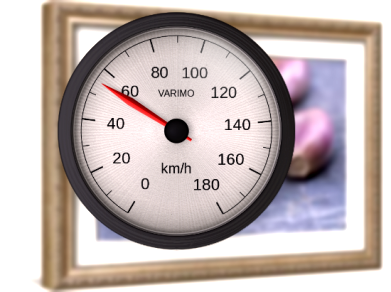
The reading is 55 km/h
